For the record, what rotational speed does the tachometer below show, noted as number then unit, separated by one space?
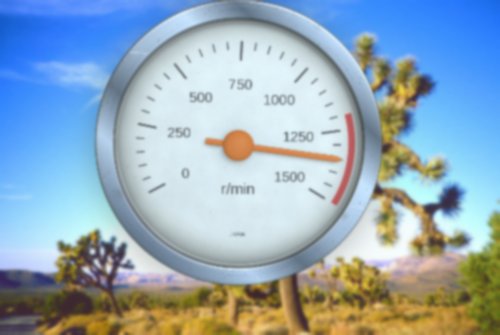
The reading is 1350 rpm
